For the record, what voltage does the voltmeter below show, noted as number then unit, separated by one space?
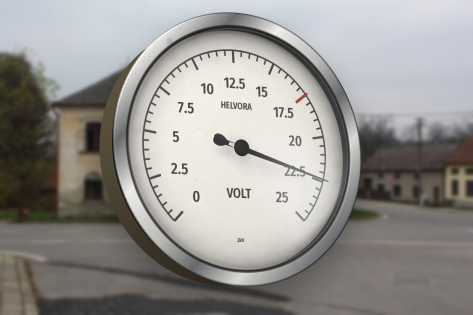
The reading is 22.5 V
